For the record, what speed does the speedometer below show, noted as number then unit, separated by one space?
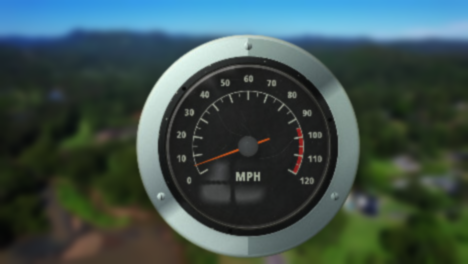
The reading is 5 mph
